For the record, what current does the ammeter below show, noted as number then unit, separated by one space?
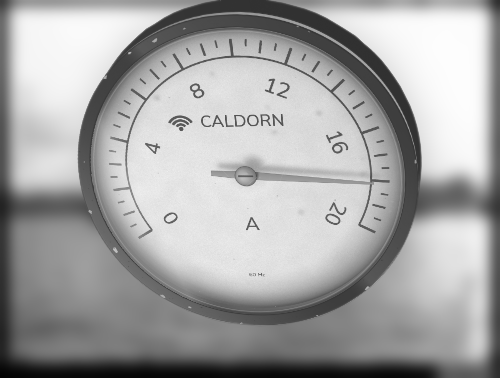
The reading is 18 A
